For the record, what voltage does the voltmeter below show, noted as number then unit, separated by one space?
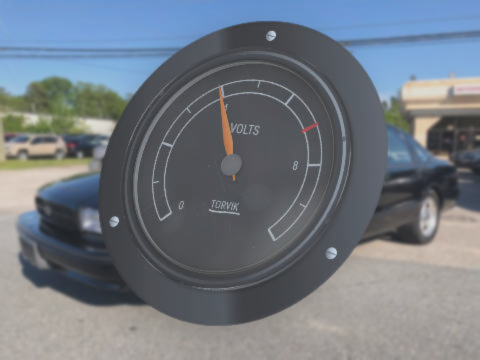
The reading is 4 V
